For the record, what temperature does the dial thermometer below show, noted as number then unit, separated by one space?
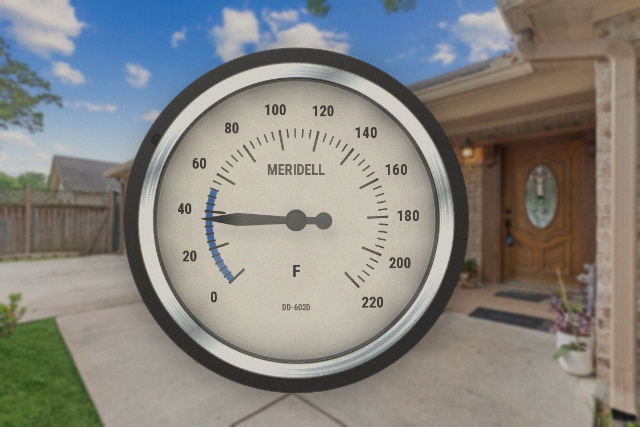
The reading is 36 °F
